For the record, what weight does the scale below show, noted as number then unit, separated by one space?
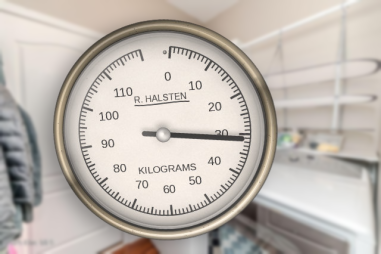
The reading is 31 kg
